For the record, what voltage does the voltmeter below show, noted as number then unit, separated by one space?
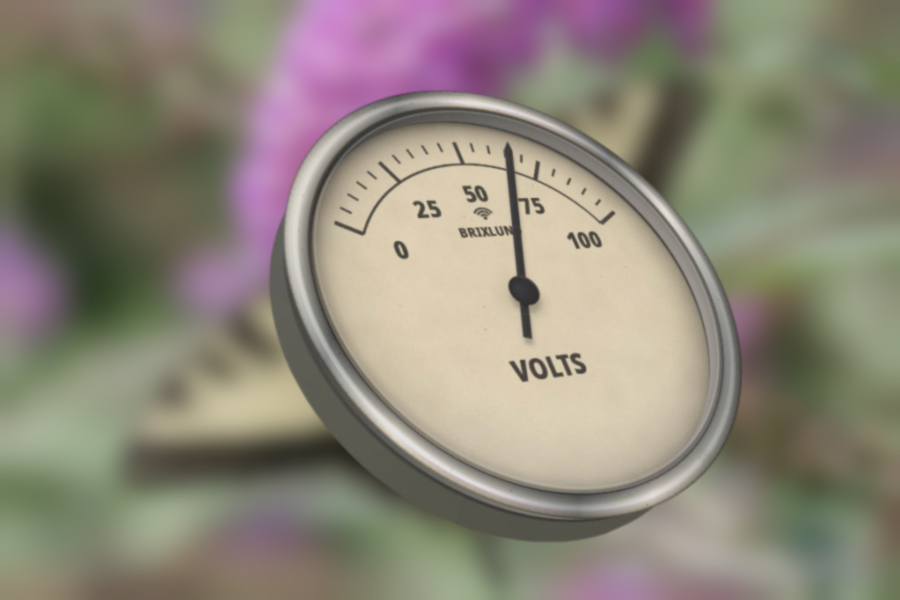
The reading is 65 V
